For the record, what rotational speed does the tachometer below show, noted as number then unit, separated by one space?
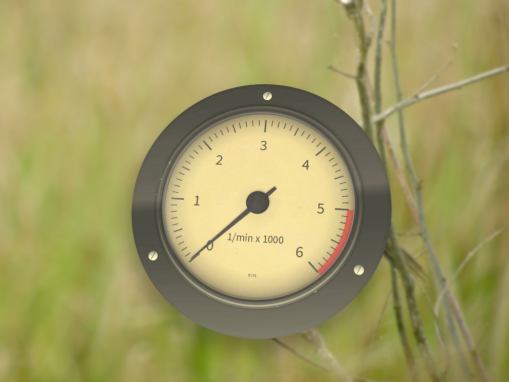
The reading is 0 rpm
